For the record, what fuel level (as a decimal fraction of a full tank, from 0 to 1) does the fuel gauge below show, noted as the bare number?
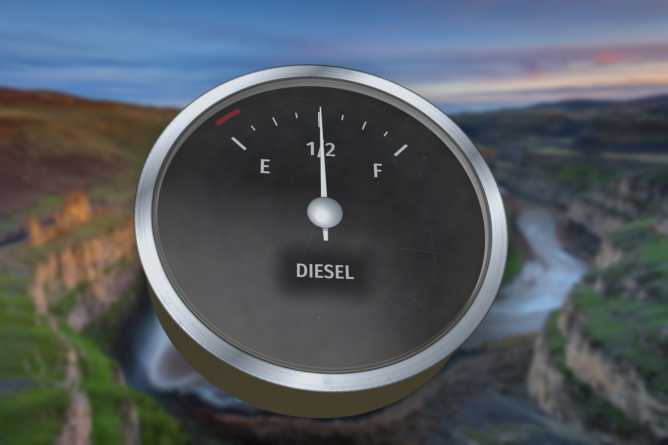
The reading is 0.5
